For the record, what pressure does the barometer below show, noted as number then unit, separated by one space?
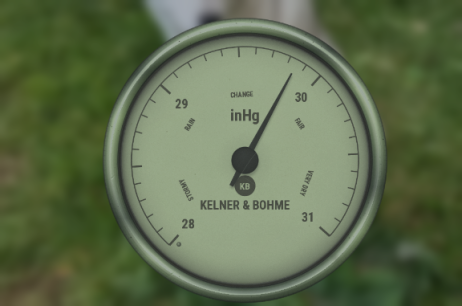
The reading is 29.85 inHg
